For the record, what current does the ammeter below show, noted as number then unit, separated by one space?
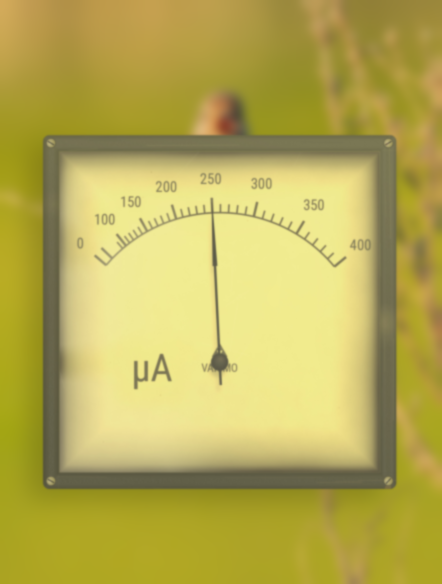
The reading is 250 µA
